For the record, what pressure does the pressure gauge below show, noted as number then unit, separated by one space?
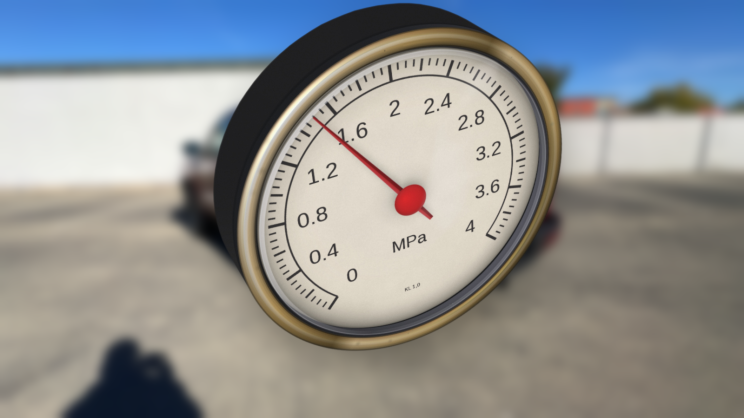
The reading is 1.5 MPa
